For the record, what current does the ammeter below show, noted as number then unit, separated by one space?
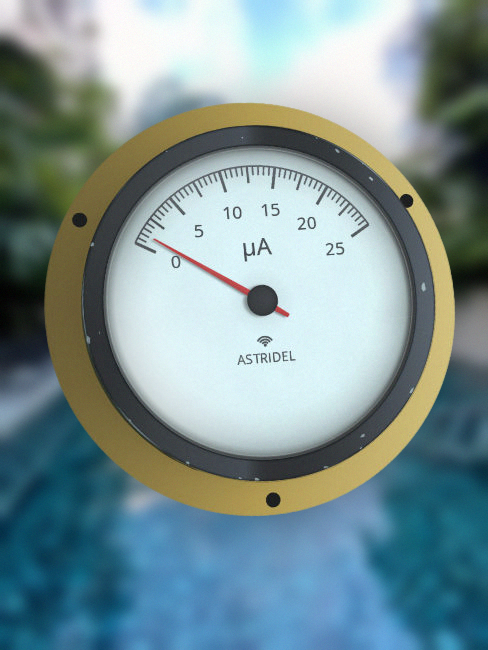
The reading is 1 µA
